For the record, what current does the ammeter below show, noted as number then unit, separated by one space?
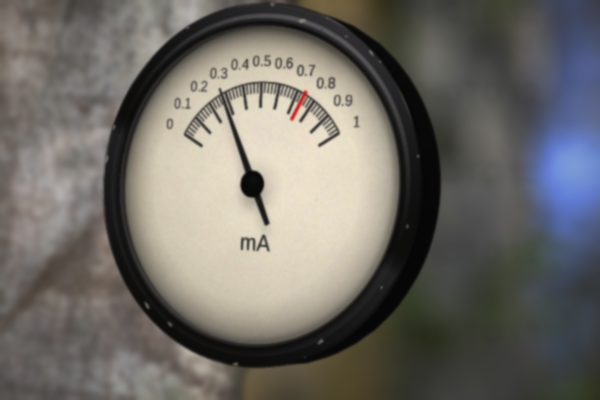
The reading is 0.3 mA
